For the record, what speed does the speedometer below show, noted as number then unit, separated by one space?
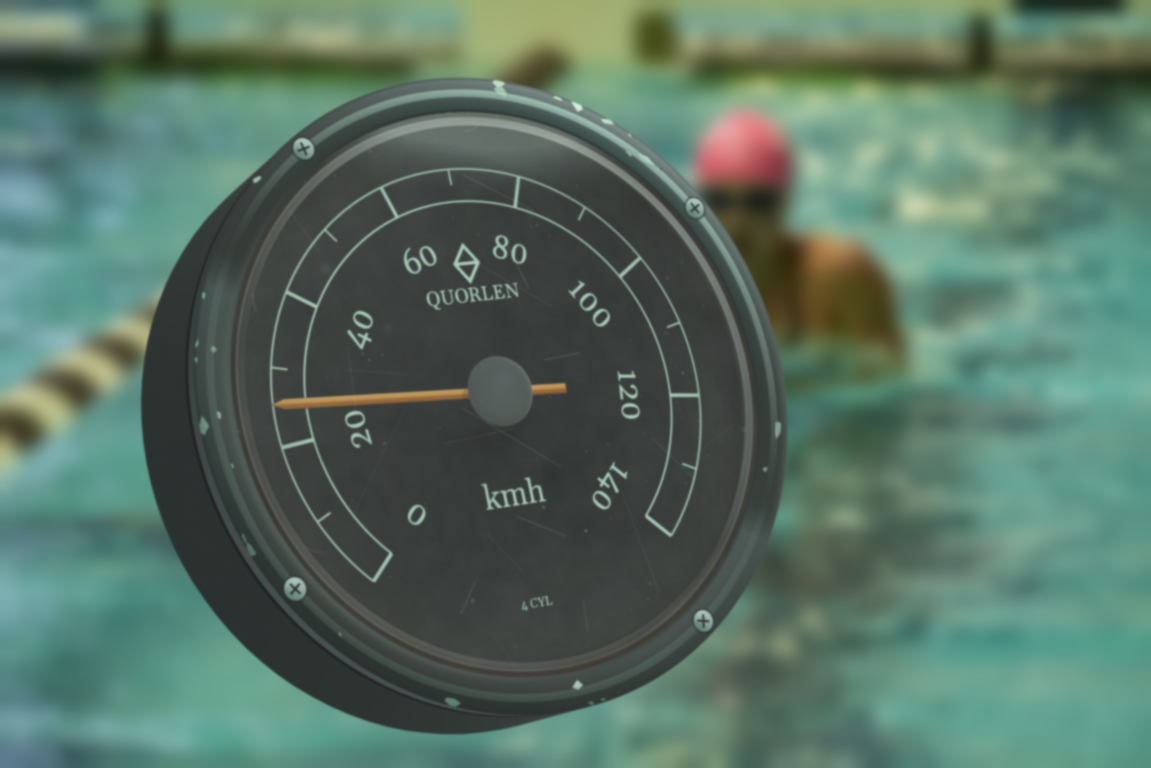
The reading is 25 km/h
